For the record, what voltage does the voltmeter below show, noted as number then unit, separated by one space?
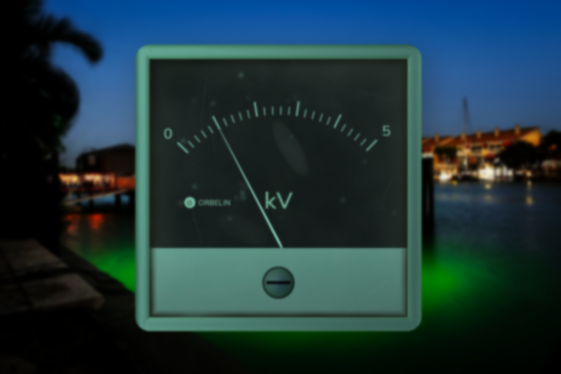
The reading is 1 kV
